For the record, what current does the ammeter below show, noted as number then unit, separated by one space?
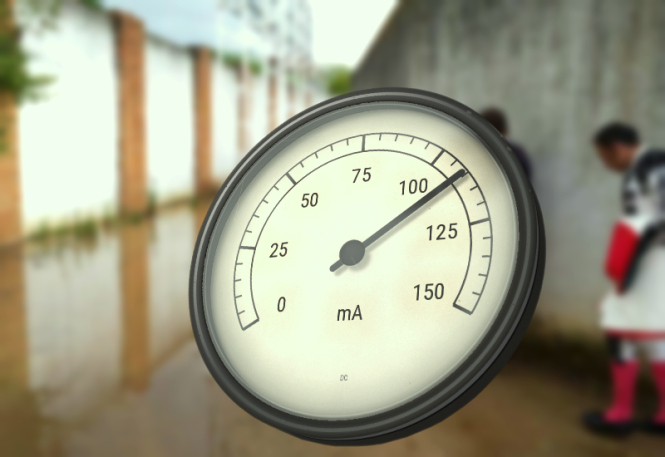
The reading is 110 mA
